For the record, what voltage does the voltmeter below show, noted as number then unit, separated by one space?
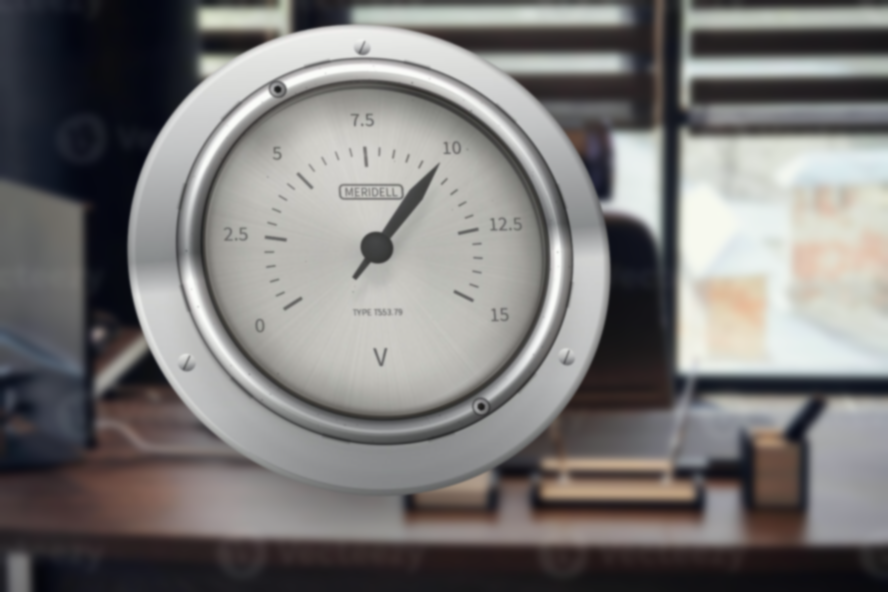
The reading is 10 V
